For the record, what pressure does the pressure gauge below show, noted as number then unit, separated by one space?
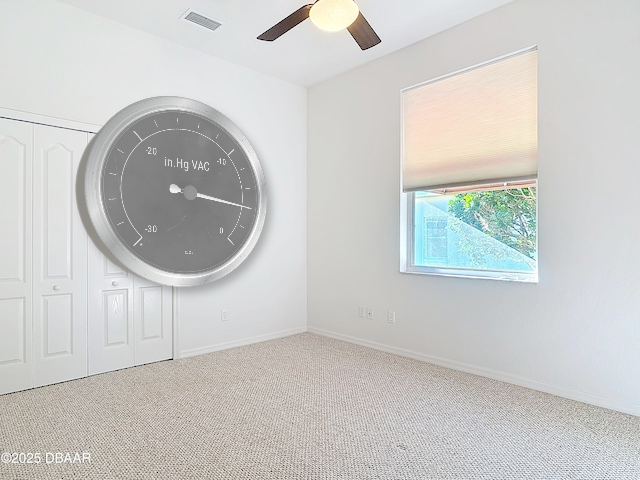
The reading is -4 inHg
